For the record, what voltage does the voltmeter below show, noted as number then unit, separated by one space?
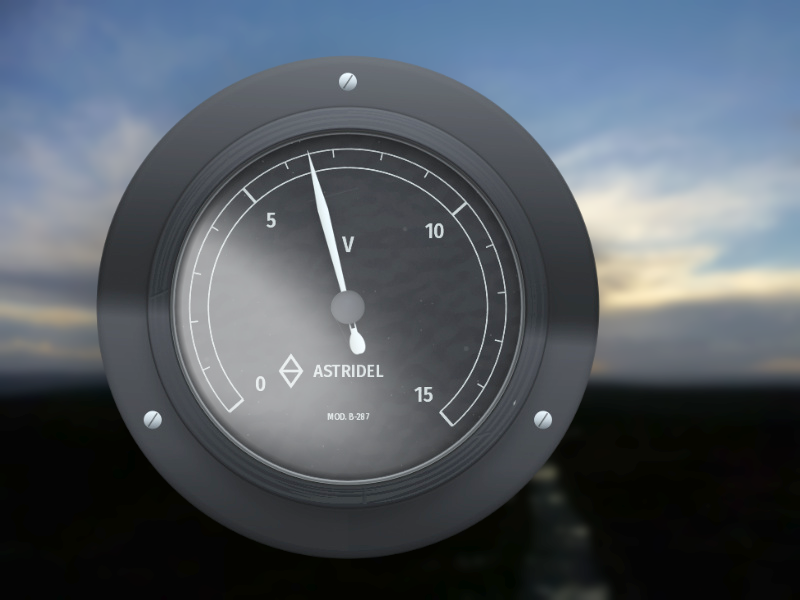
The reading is 6.5 V
